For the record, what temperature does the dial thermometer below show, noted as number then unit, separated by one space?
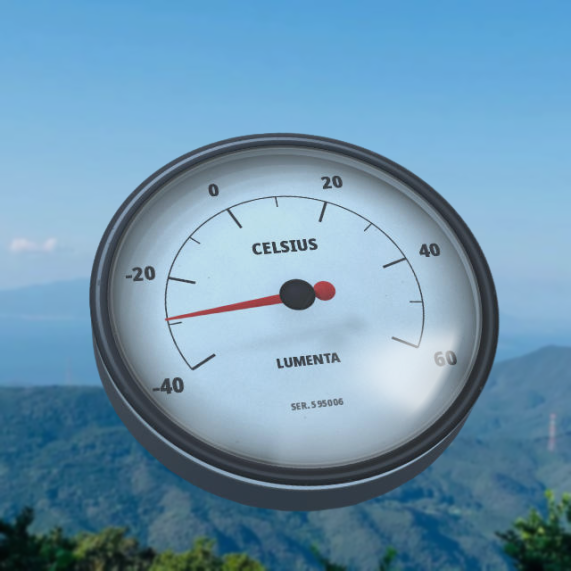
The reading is -30 °C
